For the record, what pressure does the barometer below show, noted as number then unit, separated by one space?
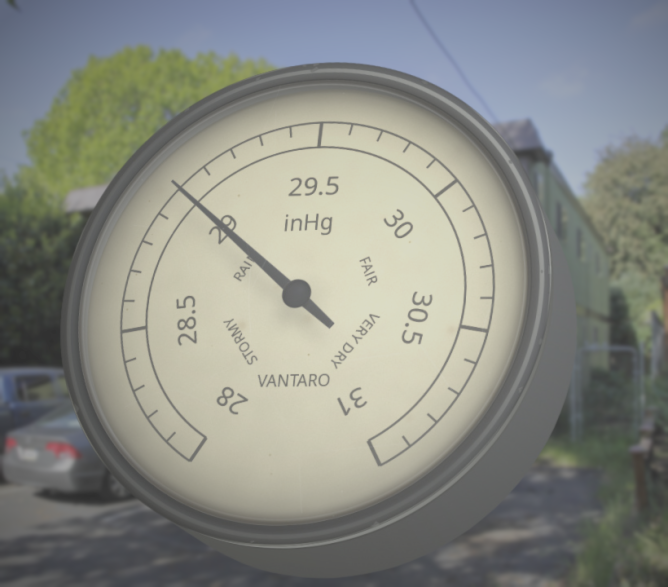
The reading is 29 inHg
